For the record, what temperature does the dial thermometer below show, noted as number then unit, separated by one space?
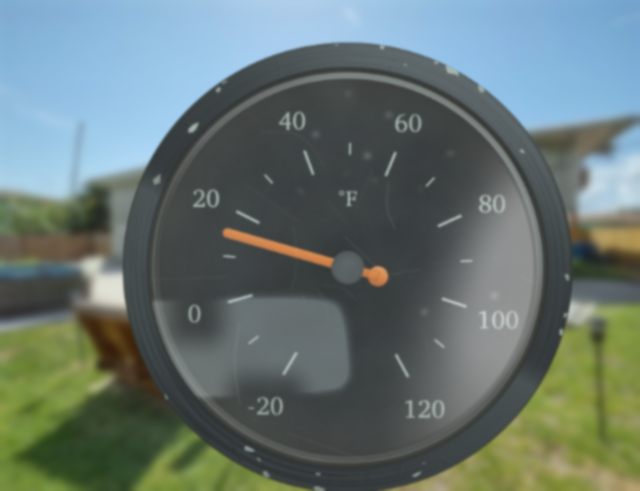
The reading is 15 °F
